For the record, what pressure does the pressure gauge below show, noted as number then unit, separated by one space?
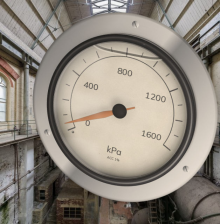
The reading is 50 kPa
